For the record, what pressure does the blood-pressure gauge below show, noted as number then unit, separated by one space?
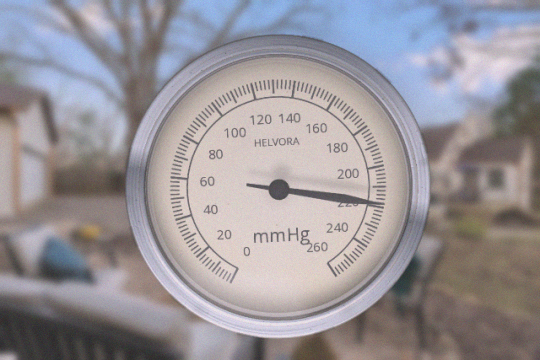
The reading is 218 mmHg
